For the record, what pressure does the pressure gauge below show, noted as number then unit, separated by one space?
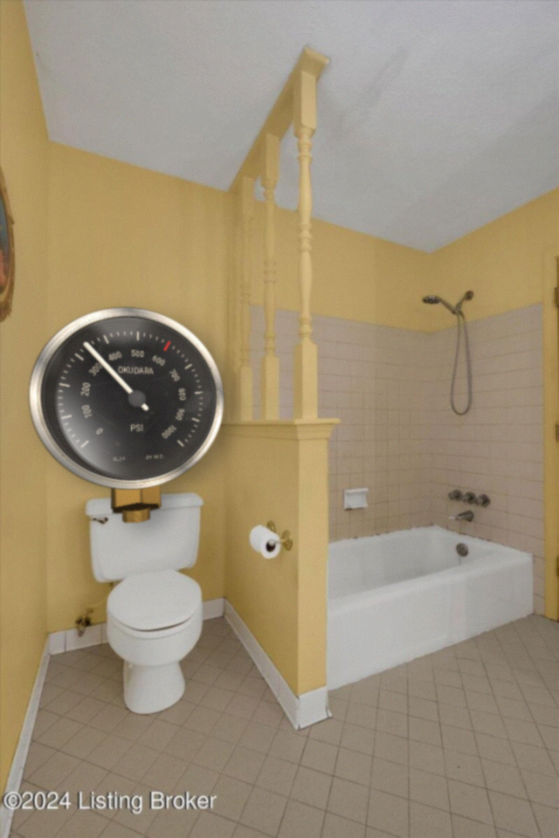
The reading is 340 psi
